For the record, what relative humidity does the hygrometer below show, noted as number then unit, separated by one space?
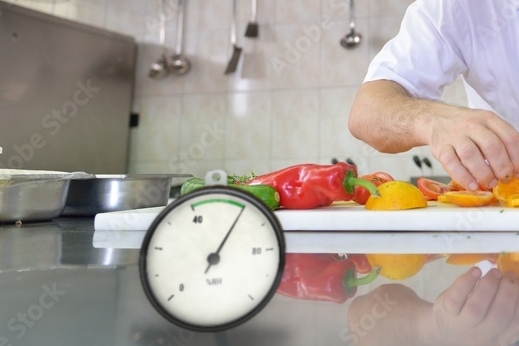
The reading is 60 %
